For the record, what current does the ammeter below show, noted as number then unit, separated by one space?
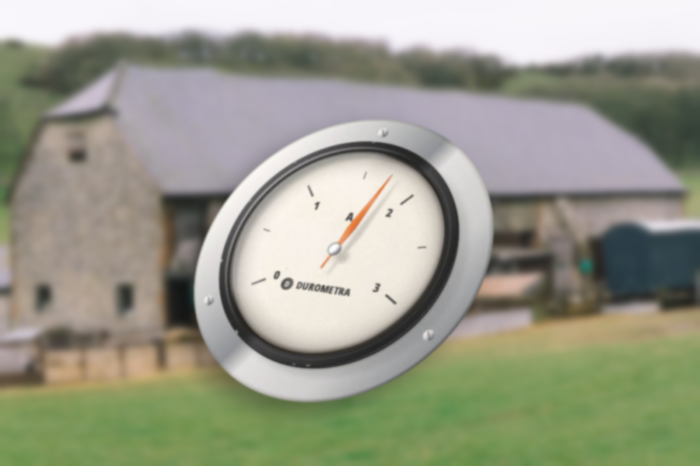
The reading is 1.75 A
